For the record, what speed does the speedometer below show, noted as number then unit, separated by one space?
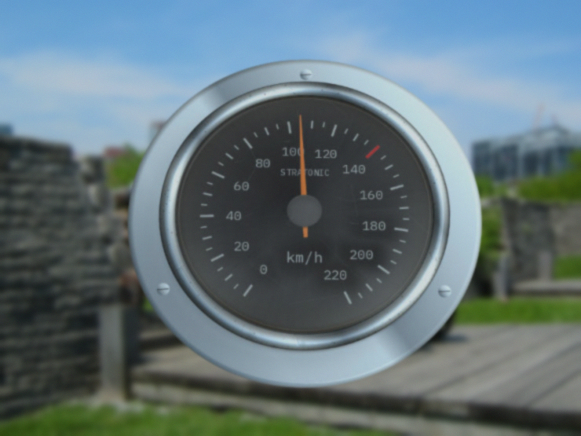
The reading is 105 km/h
